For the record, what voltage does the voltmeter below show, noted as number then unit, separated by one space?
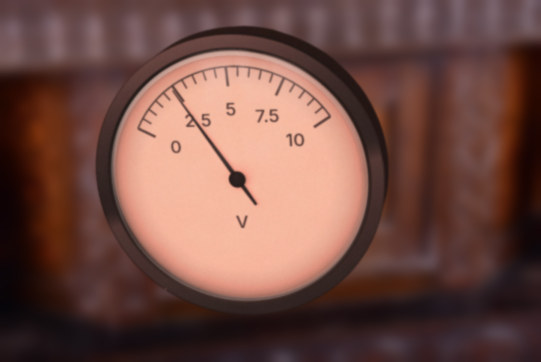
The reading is 2.5 V
